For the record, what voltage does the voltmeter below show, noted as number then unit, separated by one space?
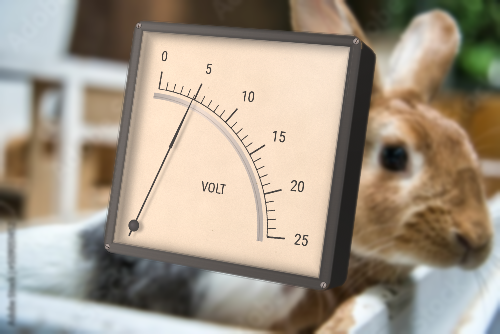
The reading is 5 V
